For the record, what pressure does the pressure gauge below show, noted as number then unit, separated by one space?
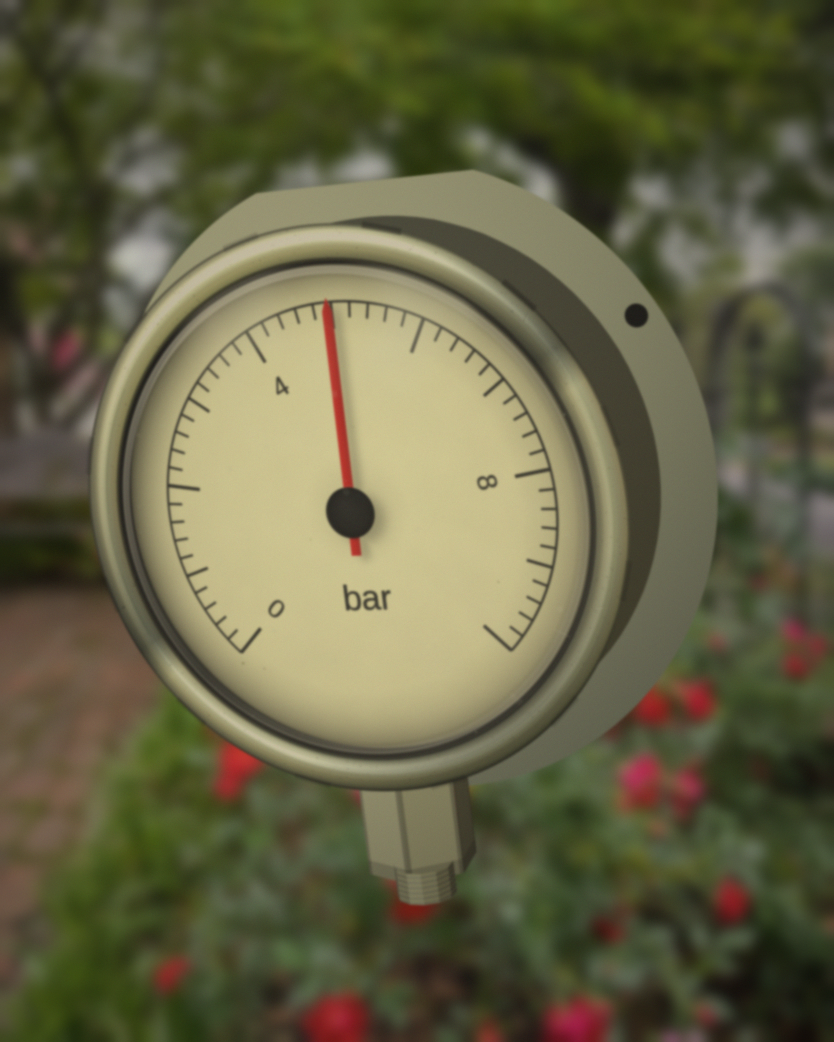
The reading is 5 bar
